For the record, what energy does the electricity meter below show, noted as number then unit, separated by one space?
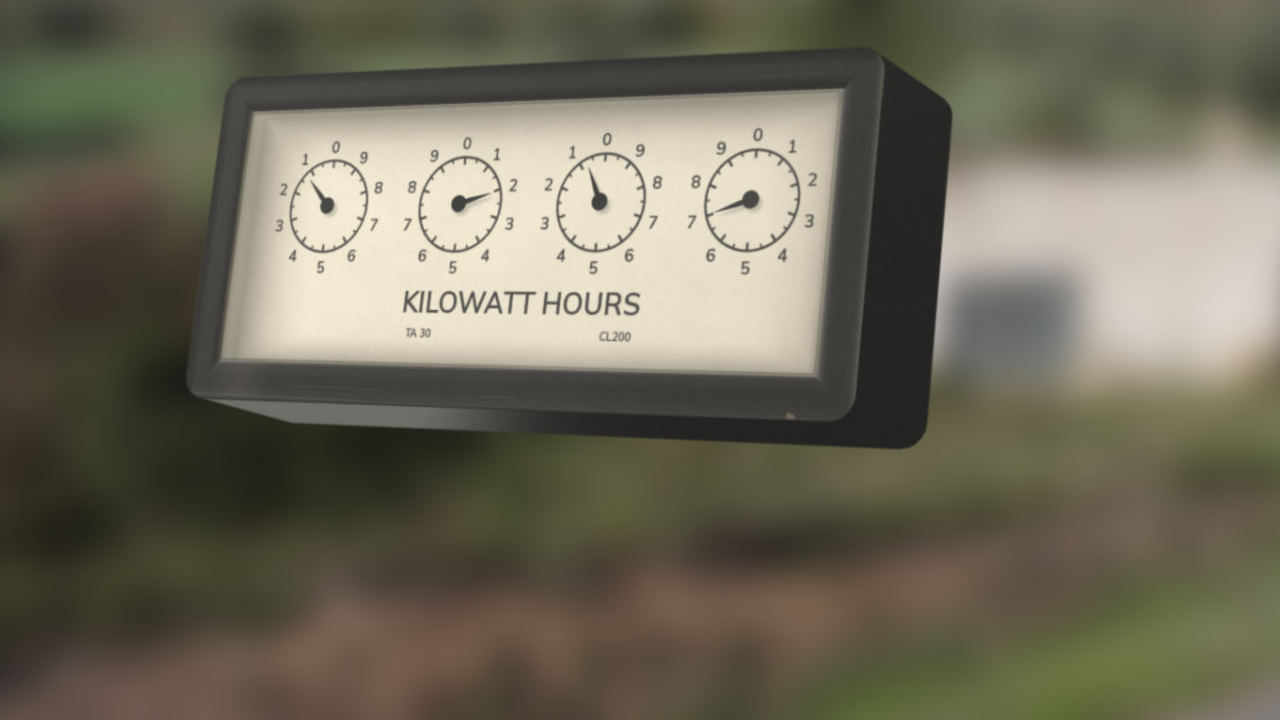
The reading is 1207 kWh
